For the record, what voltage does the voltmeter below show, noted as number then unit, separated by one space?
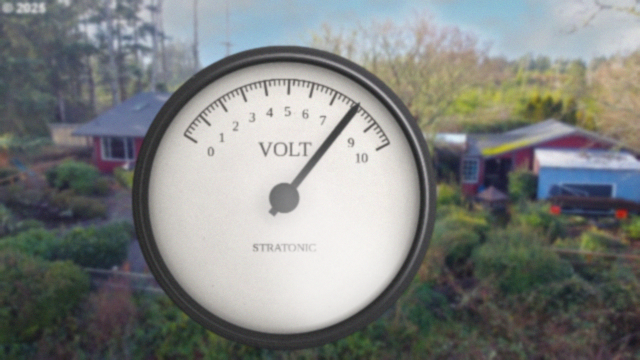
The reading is 8 V
